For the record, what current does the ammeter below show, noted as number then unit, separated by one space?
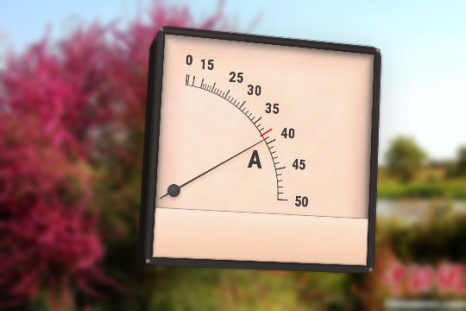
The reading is 39 A
